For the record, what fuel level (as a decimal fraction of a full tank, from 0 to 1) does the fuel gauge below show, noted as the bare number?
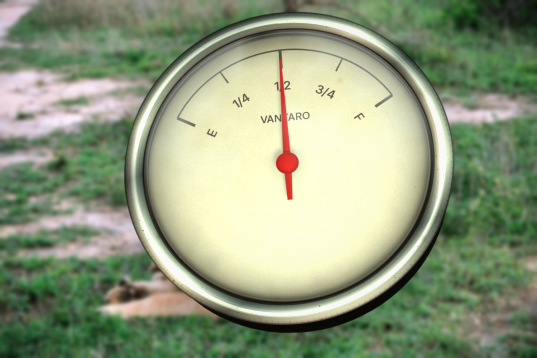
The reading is 0.5
